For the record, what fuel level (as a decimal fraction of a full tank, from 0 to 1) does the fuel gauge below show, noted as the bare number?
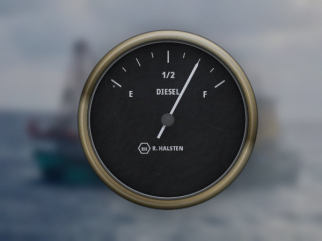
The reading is 0.75
